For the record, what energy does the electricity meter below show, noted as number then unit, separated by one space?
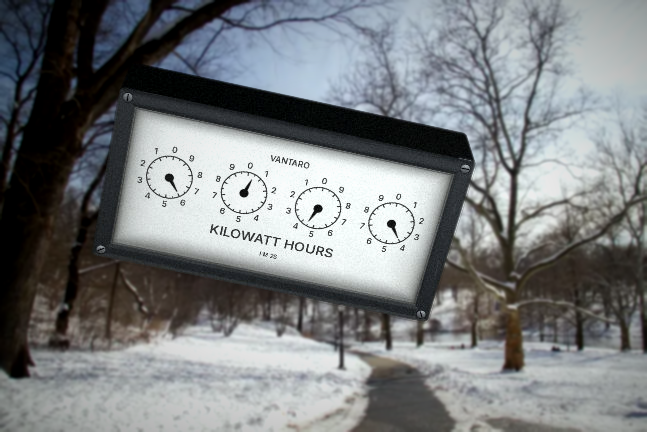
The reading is 6044 kWh
